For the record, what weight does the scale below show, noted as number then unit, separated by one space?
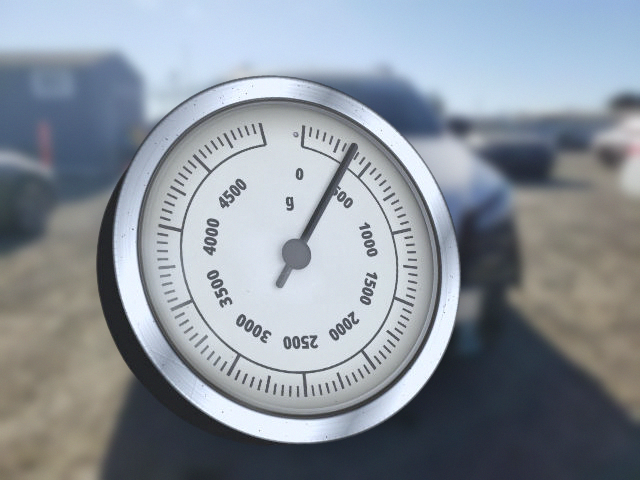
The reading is 350 g
